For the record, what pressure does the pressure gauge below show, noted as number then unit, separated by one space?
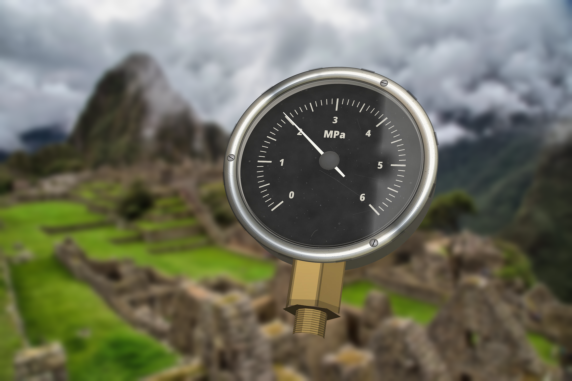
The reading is 2 MPa
